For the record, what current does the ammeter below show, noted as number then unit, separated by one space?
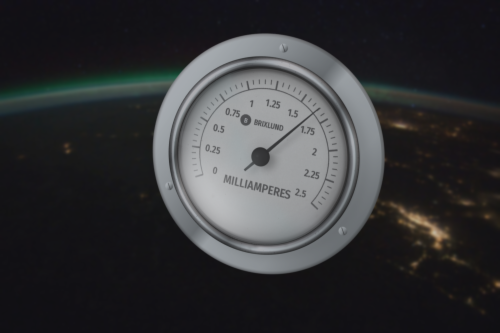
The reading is 1.65 mA
